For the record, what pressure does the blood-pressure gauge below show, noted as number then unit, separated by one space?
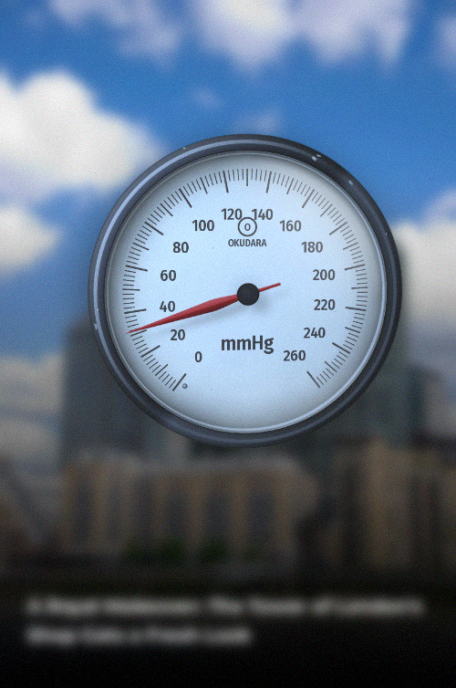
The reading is 32 mmHg
